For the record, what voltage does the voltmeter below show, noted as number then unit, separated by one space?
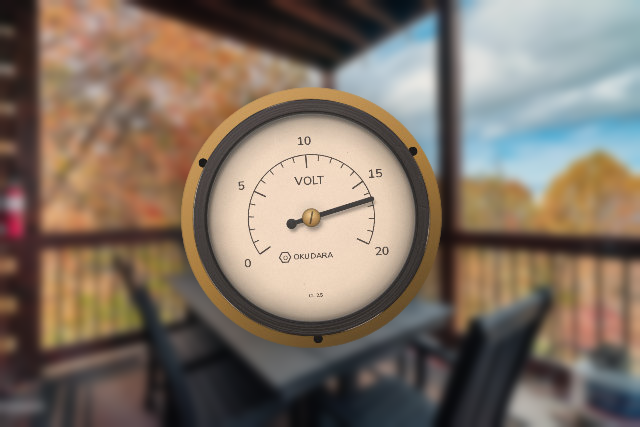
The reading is 16.5 V
